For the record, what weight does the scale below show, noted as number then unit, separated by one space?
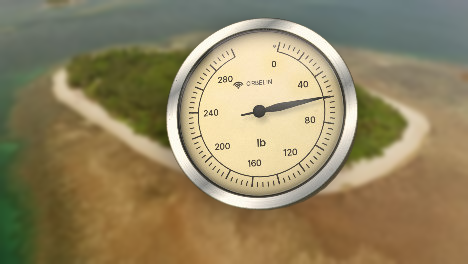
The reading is 60 lb
